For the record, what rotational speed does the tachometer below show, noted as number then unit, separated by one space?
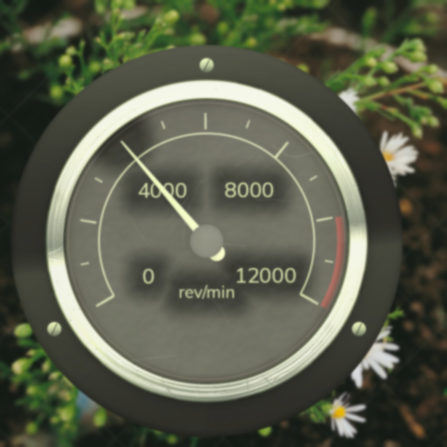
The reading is 4000 rpm
